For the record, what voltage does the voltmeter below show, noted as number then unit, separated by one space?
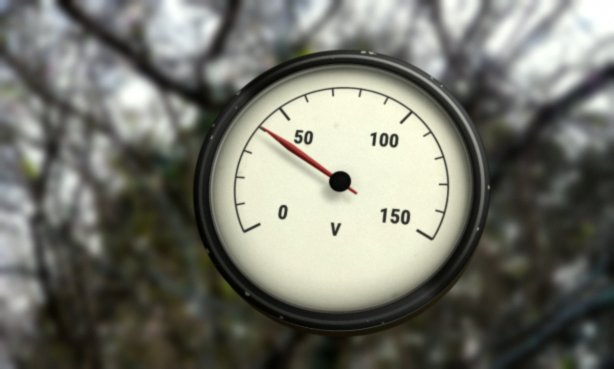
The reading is 40 V
